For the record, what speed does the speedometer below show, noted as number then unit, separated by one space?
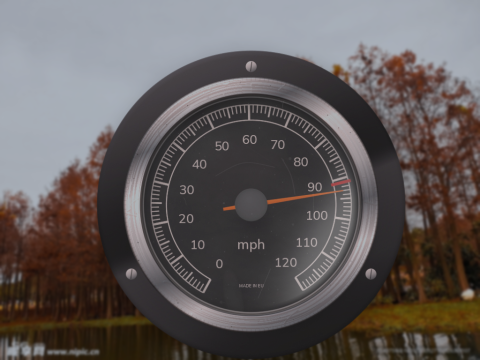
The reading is 93 mph
